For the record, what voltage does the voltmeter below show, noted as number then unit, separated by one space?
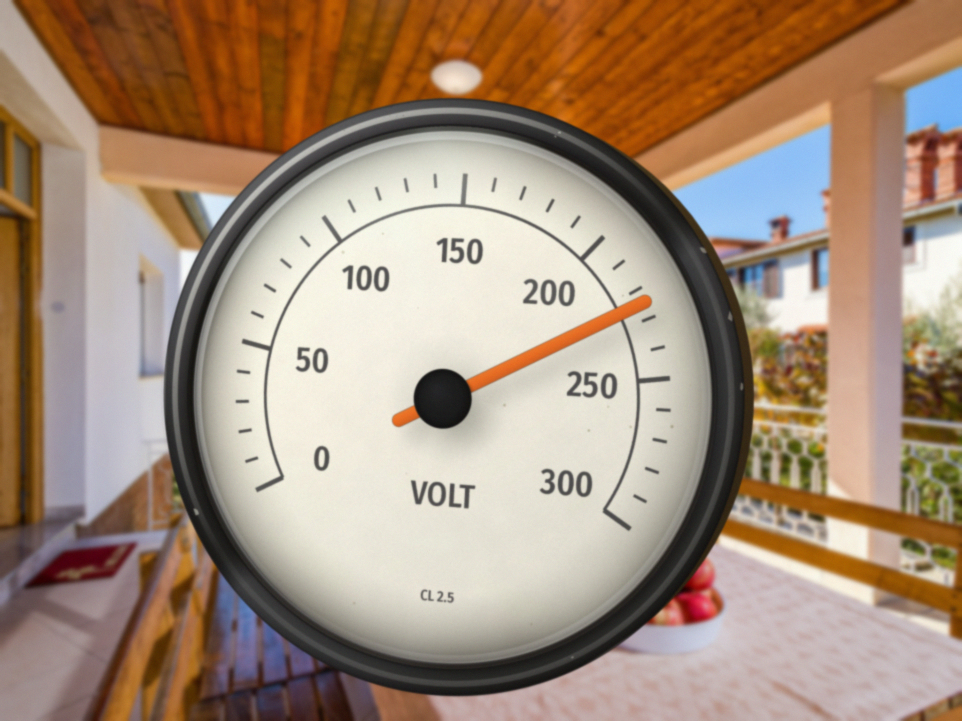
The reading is 225 V
